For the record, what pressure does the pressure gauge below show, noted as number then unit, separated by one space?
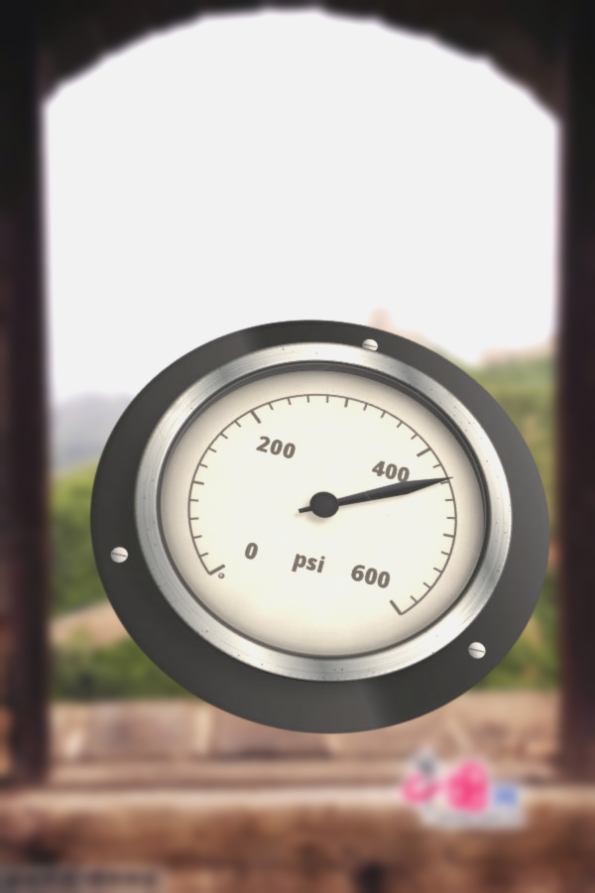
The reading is 440 psi
